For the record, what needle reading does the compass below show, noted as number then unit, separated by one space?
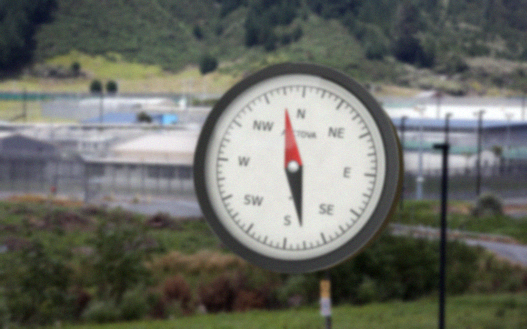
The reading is 345 °
